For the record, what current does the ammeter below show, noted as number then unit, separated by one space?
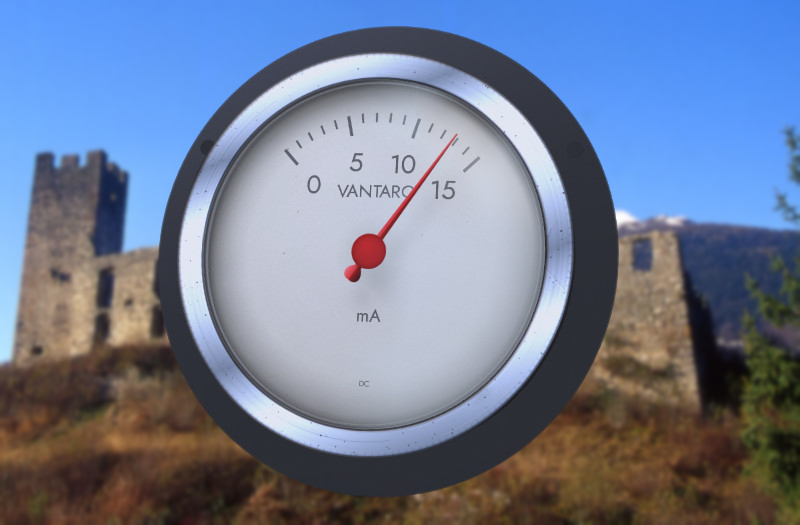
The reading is 13 mA
